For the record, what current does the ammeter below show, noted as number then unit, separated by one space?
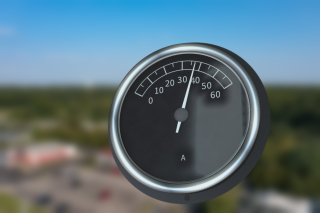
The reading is 37.5 A
